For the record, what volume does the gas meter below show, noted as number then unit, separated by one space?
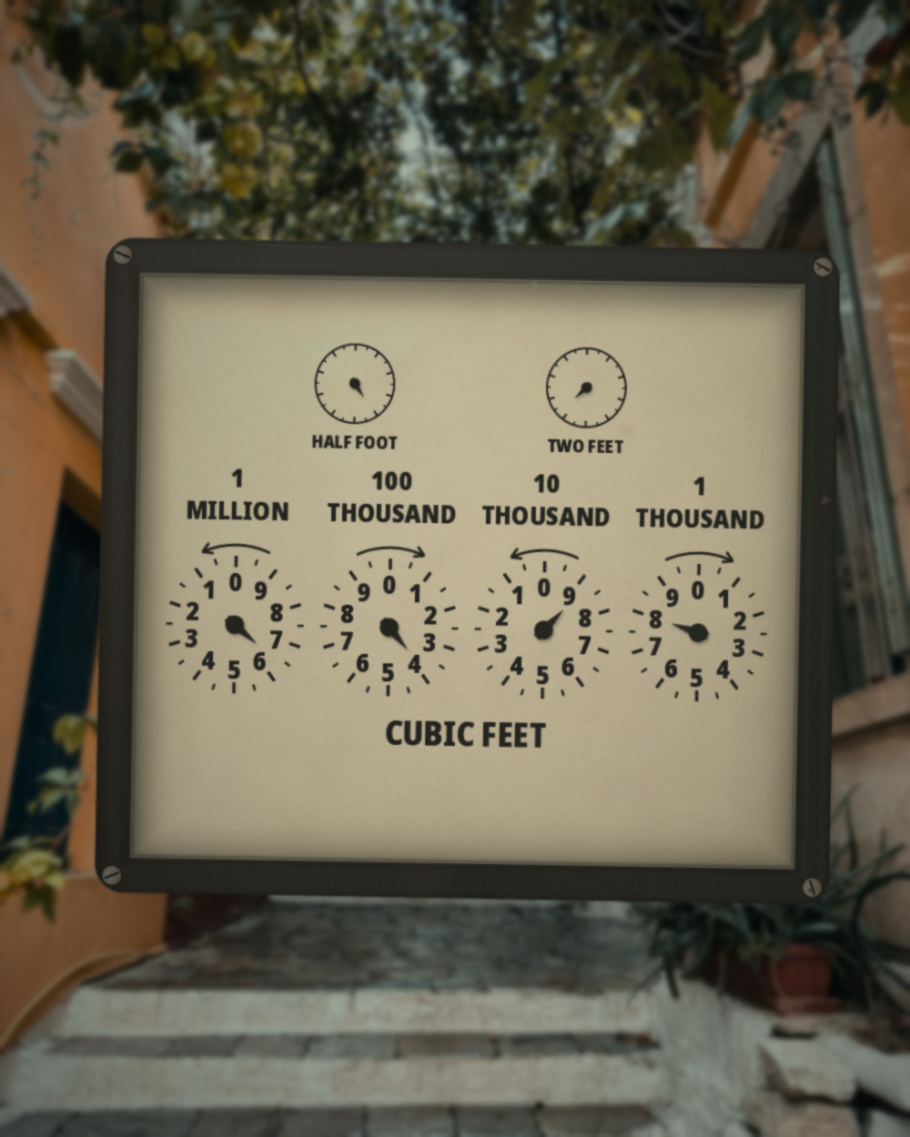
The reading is 638800 ft³
